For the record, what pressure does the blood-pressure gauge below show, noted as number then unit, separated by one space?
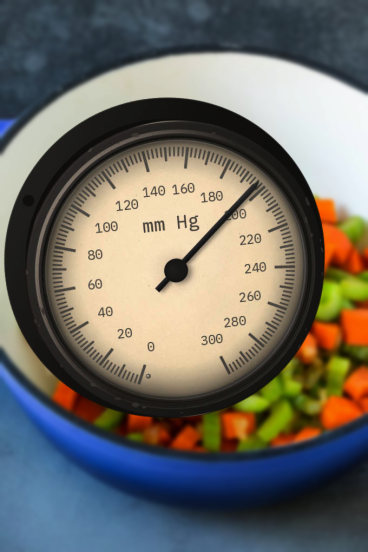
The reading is 196 mmHg
